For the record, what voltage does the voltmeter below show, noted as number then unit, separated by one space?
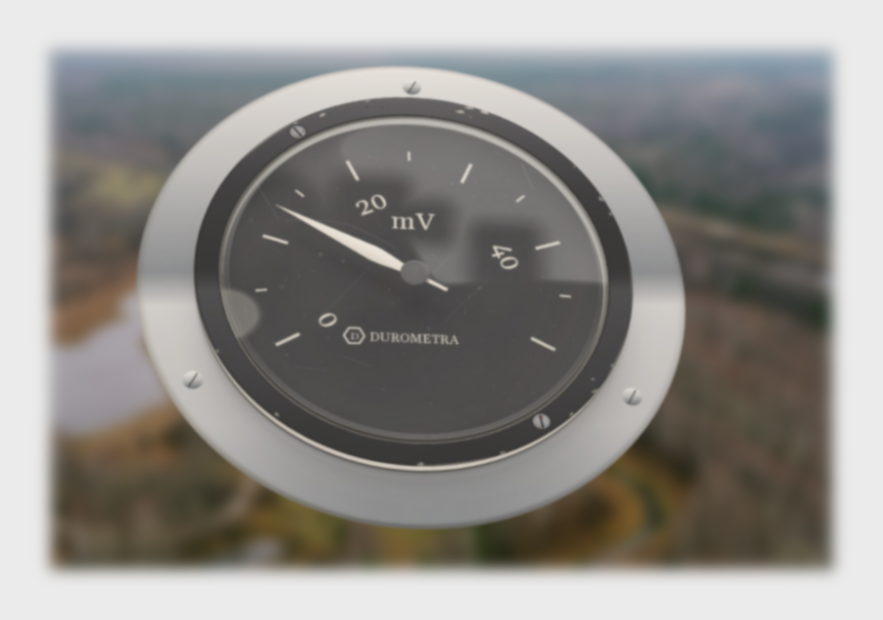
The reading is 12.5 mV
